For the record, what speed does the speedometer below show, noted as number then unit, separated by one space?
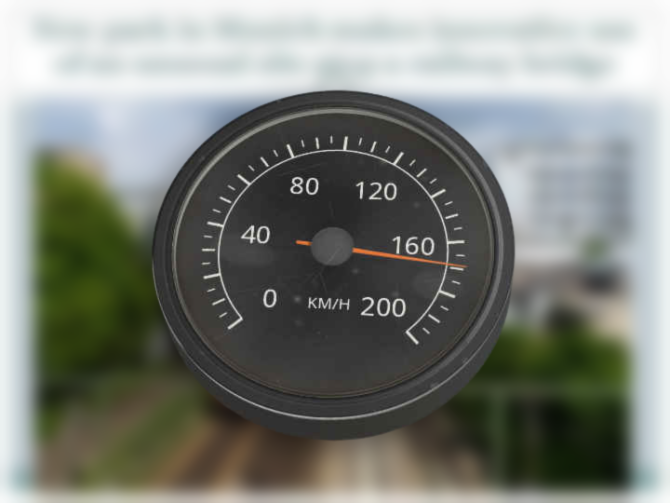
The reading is 170 km/h
